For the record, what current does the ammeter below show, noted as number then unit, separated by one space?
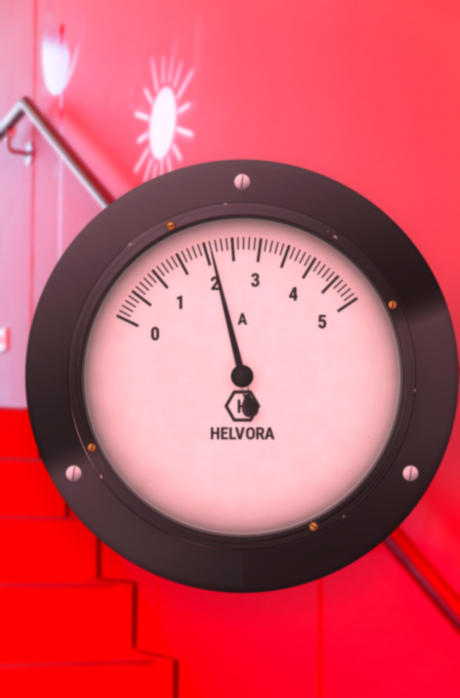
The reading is 2.1 A
